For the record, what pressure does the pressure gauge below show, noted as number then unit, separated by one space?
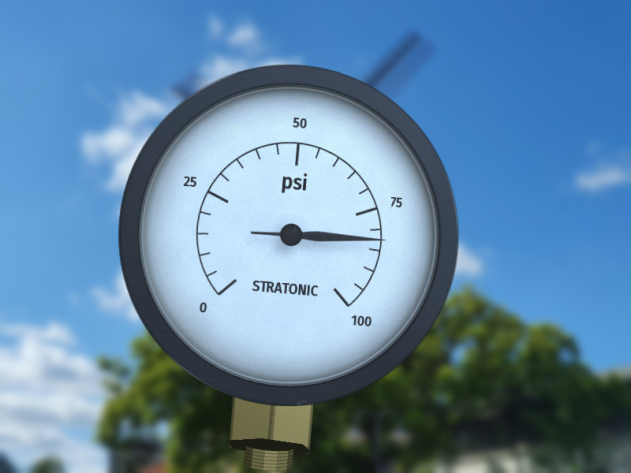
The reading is 82.5 psi
